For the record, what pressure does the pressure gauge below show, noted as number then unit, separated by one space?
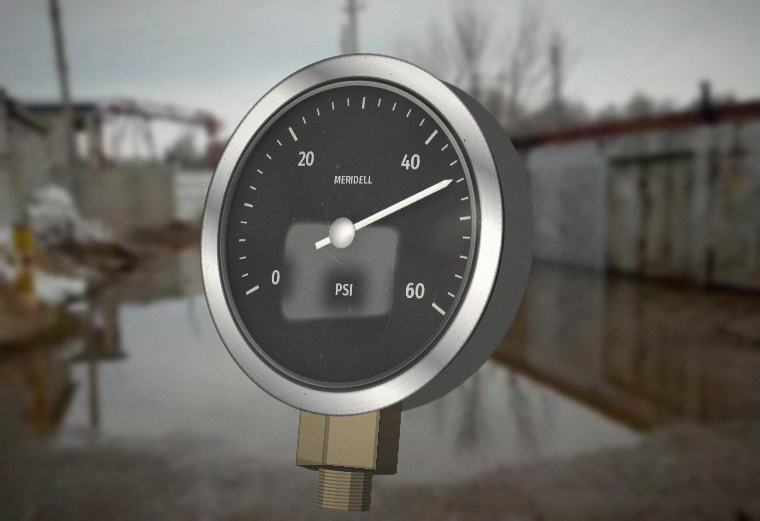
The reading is 46 psi
